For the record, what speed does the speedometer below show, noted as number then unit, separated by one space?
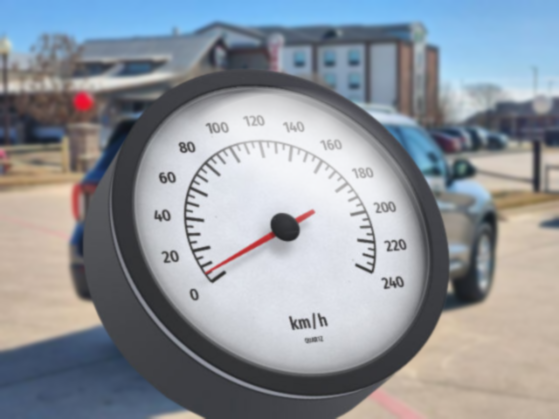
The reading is 5 km/h
